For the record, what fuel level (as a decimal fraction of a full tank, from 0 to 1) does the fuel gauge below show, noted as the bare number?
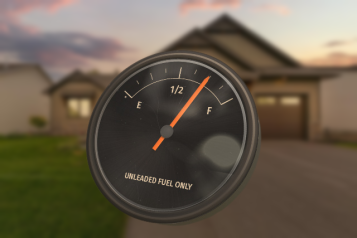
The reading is 0.75
